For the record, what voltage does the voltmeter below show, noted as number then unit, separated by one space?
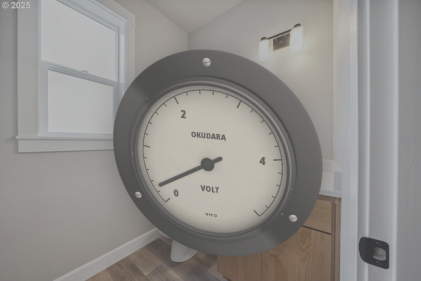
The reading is 0.3 V
